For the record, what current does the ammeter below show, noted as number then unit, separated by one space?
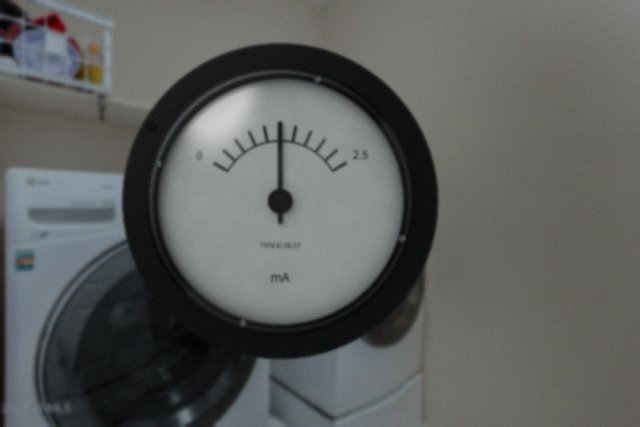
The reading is 1.25 mA
